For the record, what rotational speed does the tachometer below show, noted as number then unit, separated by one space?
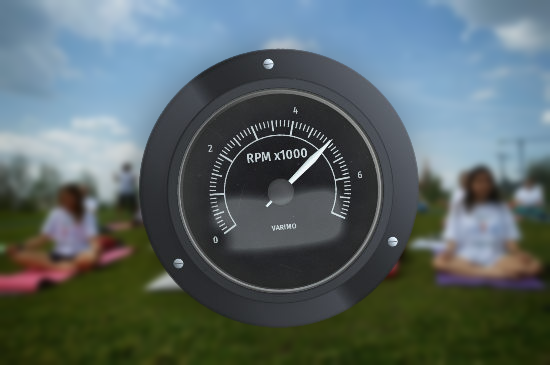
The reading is 5000 rpm
